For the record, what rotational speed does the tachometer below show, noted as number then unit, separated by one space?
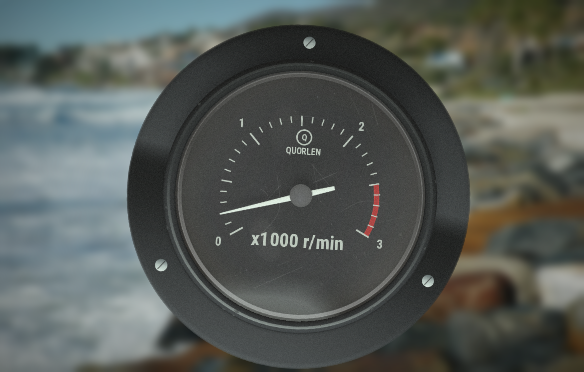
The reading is 200 rpm
